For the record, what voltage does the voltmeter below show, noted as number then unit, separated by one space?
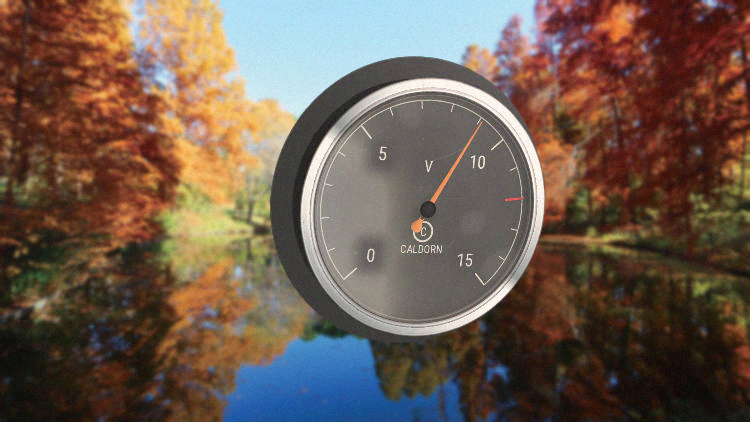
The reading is 9 V
